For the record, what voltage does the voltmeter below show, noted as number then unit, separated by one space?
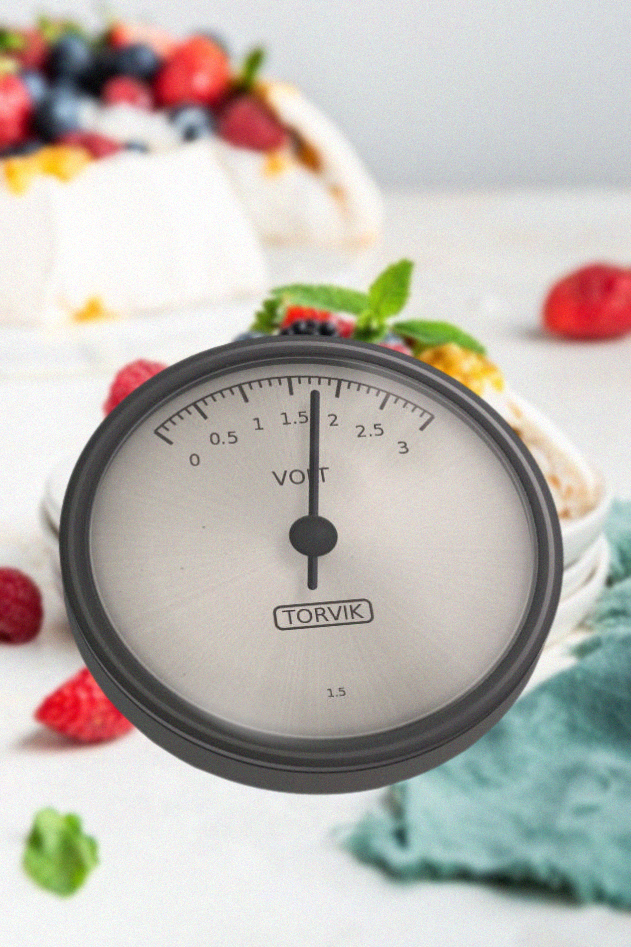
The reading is 1.75 V
